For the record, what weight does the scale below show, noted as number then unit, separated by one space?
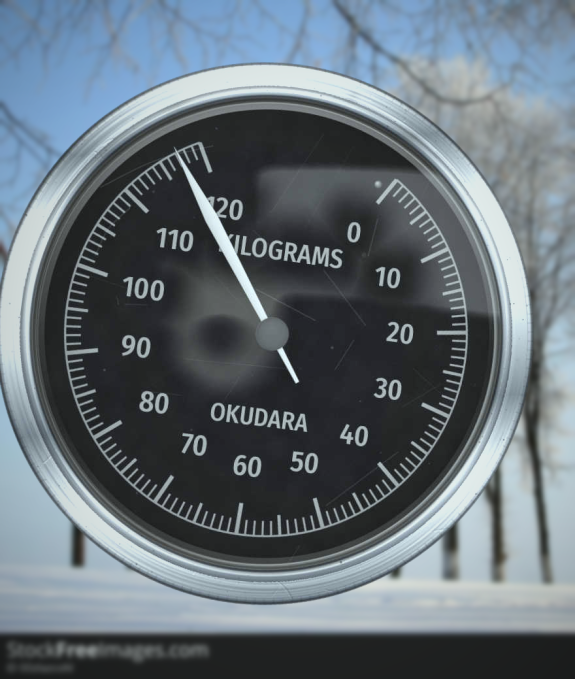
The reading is 117 kg
